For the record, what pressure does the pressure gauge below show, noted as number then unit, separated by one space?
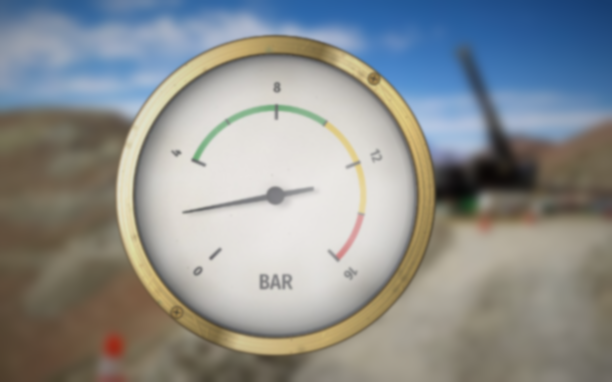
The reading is 2 bar
